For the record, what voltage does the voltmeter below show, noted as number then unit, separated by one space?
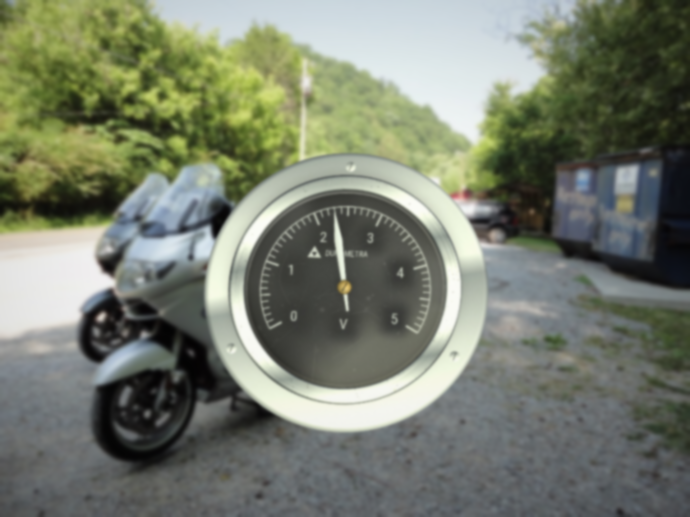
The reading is 2.3 V
